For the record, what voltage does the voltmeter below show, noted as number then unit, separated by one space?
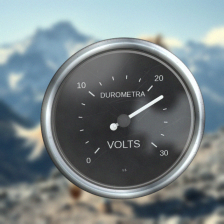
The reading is 22 V
